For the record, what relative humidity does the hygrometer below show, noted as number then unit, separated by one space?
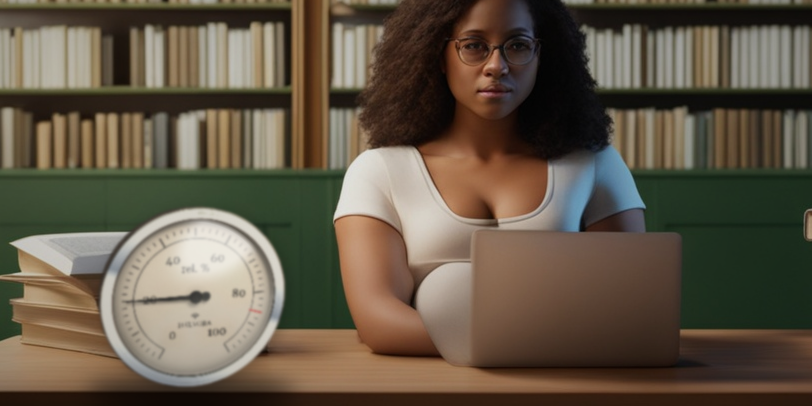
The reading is 20 %
